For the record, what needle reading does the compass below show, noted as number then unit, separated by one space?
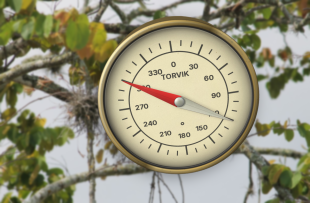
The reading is 300 °
